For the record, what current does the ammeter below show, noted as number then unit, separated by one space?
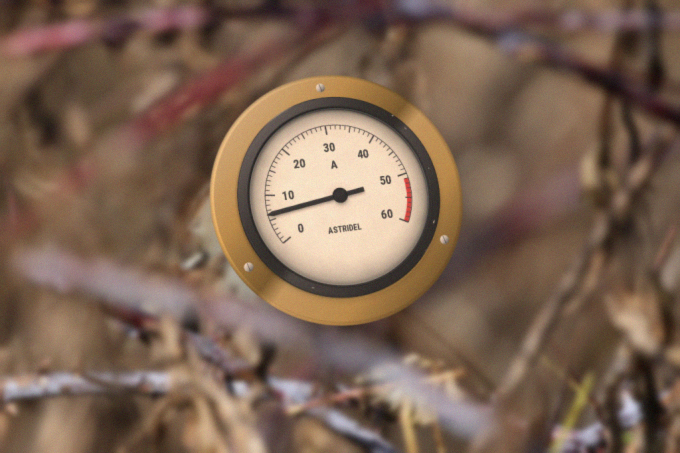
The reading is 6 A
